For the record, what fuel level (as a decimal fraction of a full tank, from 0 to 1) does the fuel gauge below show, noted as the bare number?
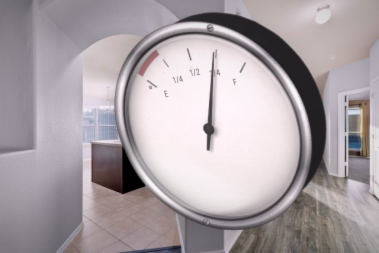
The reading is 0.75
